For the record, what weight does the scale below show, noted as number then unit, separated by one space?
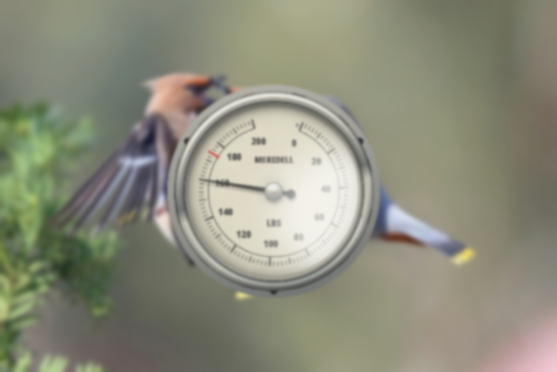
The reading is 160 lb
